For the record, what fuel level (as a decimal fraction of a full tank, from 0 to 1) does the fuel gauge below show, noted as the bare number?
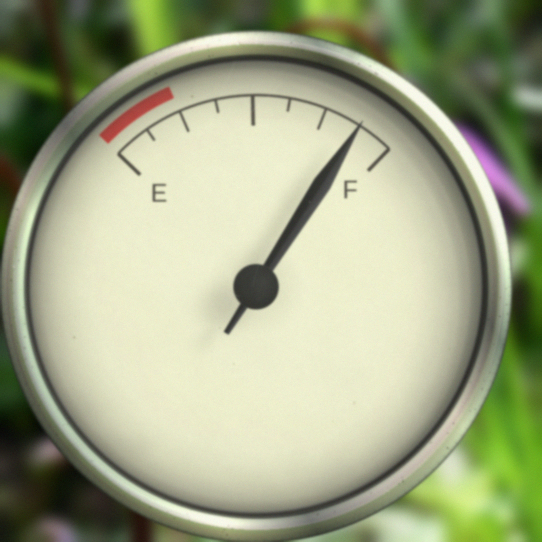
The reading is 0.875
